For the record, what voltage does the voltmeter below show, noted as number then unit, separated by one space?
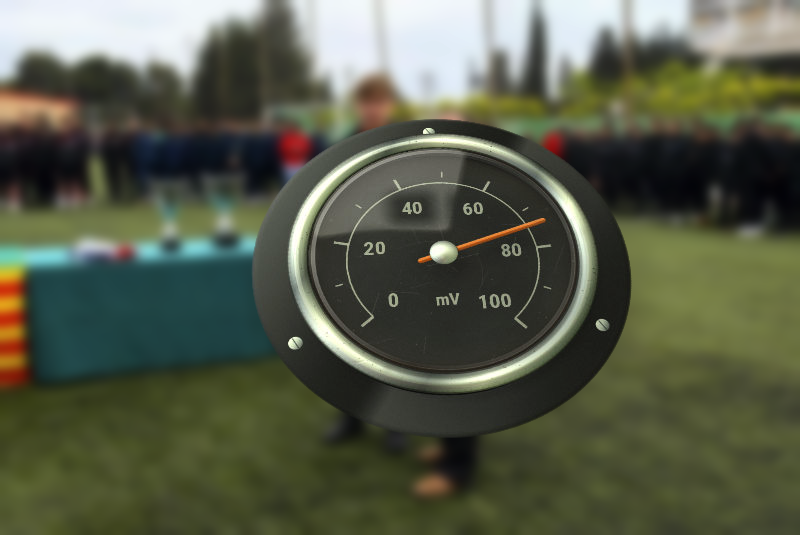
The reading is 75 mV
